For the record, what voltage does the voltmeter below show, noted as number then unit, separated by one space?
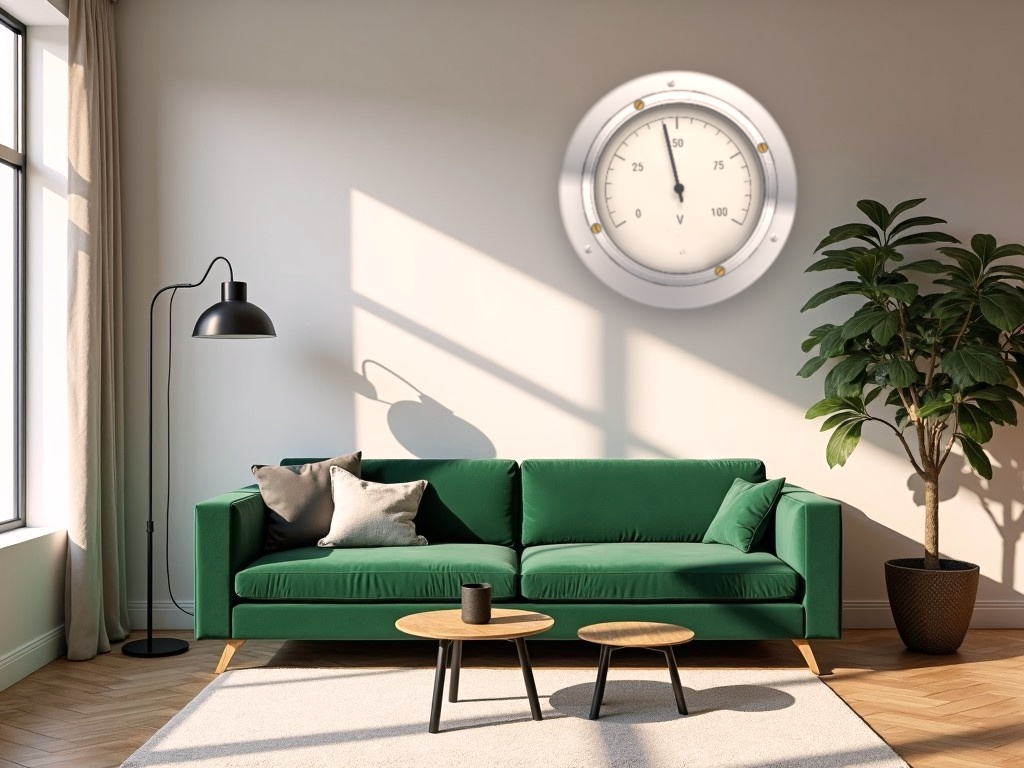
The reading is 45 V
